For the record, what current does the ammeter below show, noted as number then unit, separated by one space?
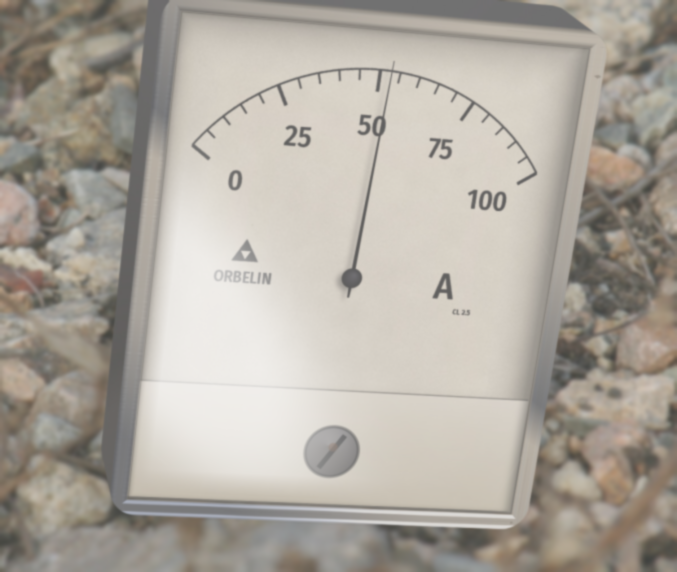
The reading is 52.5 A
